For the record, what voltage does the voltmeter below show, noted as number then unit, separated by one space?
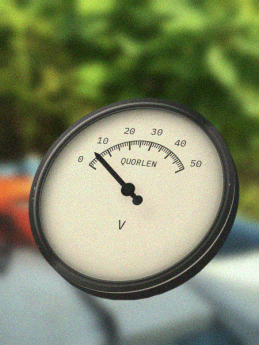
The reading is 5 V
